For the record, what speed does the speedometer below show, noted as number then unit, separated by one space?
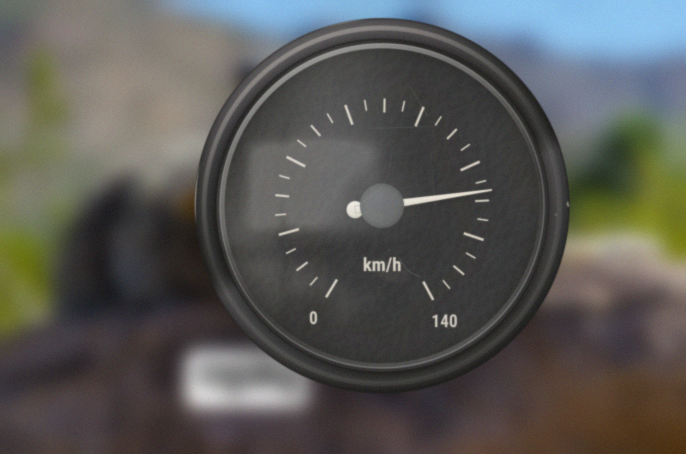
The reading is 107.5 km/h
